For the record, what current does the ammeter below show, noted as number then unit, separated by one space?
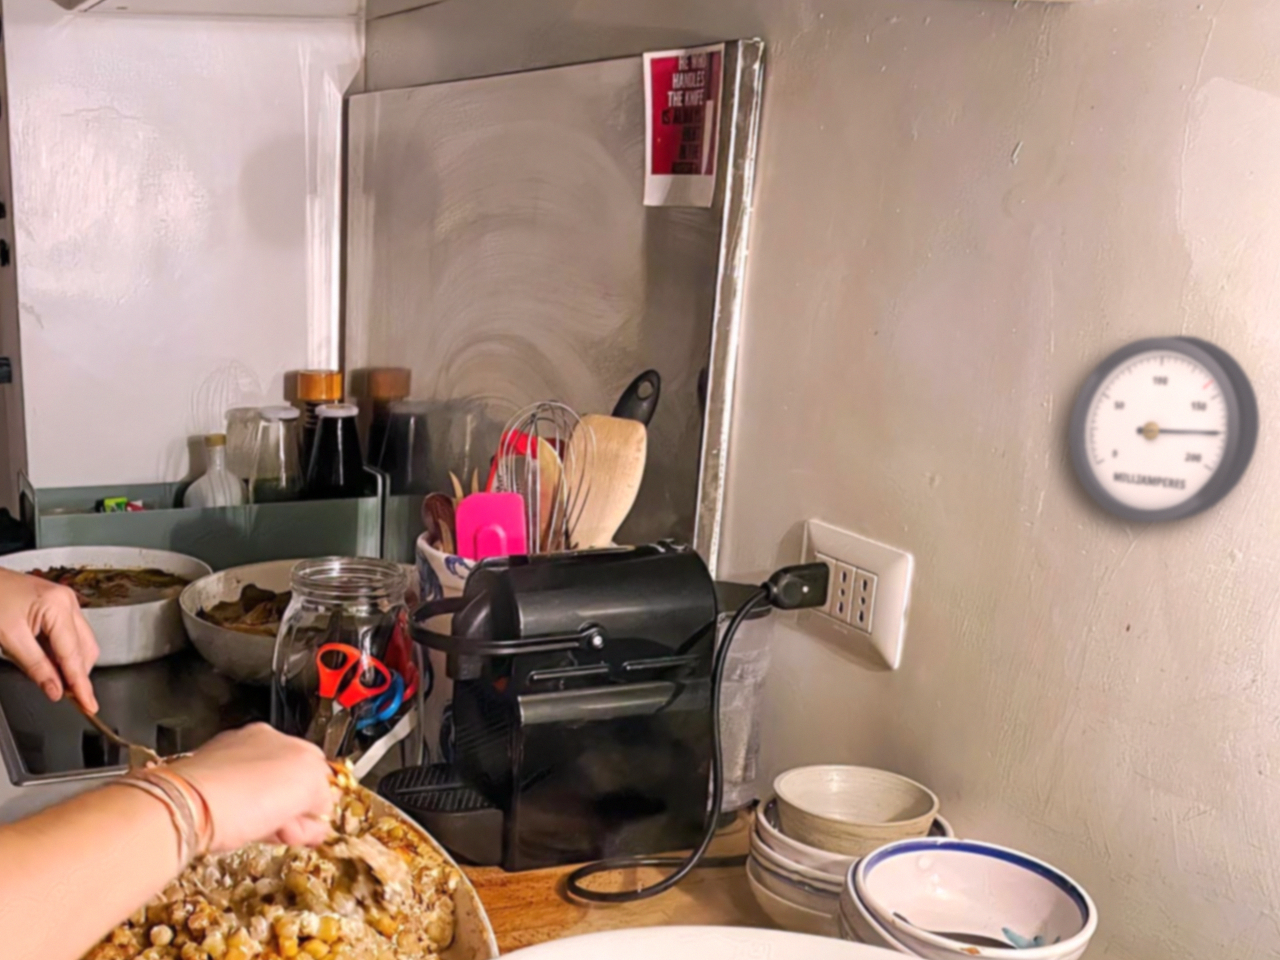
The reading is 175 mA
